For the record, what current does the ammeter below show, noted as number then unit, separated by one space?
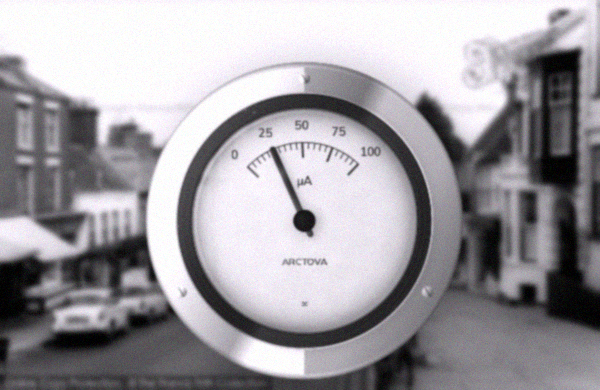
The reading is 25 µA
